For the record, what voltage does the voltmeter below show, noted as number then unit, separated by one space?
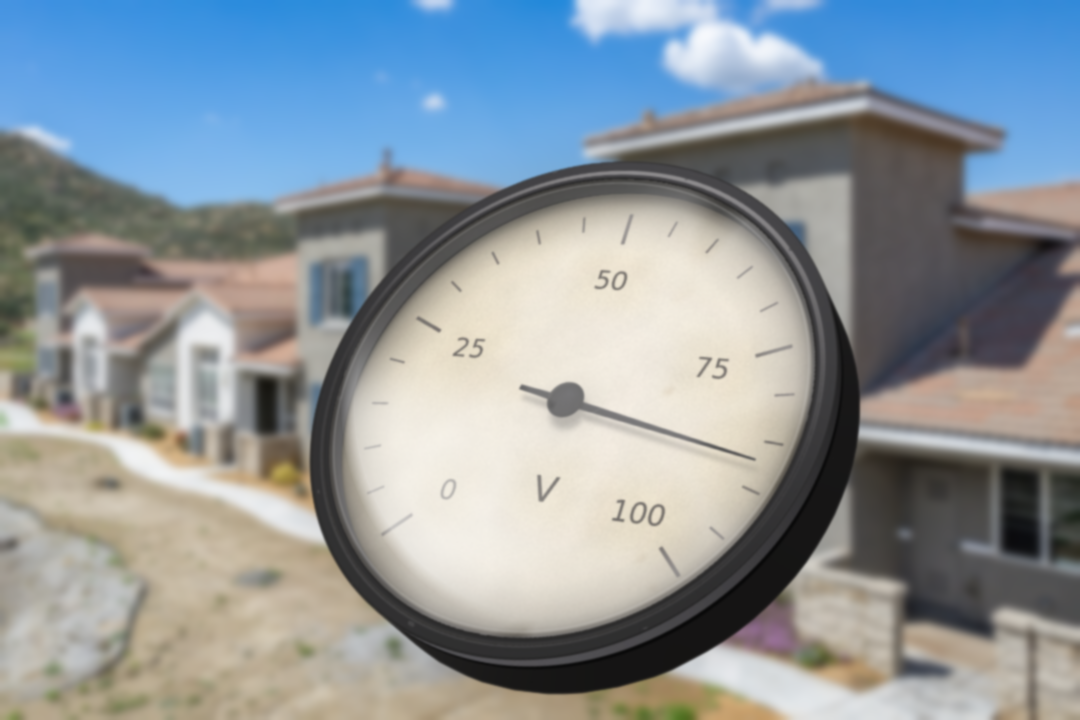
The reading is 87.5 V
